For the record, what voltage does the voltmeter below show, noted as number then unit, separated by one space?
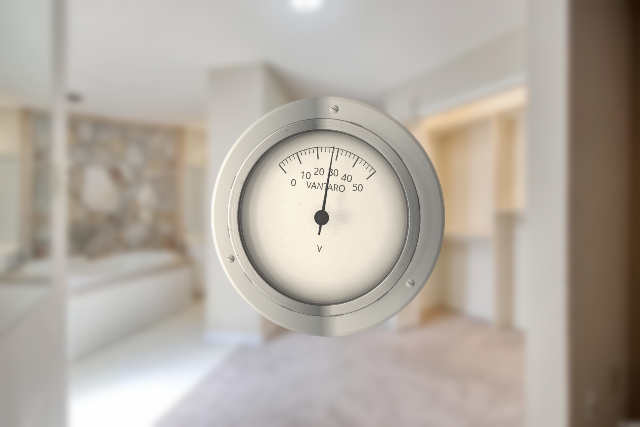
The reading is 28 V
